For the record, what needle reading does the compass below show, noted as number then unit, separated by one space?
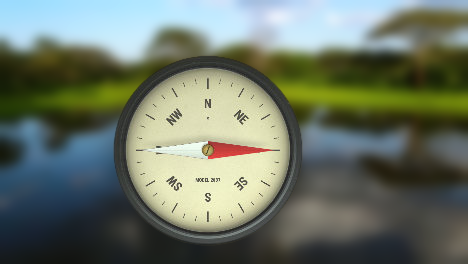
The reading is 90 °
